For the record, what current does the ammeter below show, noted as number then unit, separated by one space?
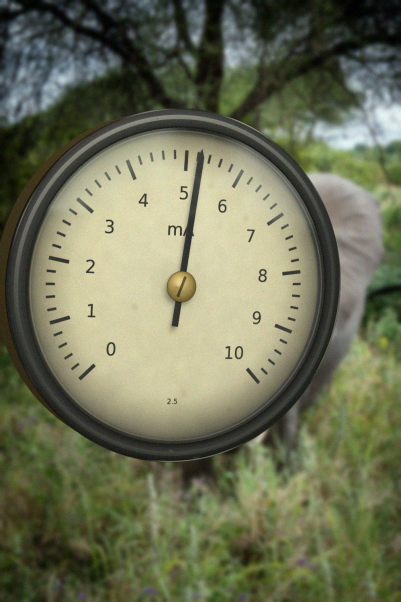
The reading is 5.2 mA
